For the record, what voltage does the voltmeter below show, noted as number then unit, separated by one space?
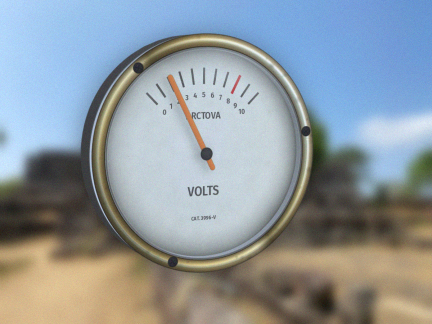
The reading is 2 V
